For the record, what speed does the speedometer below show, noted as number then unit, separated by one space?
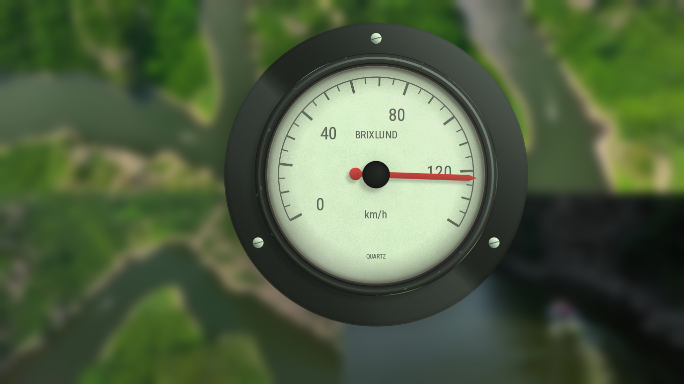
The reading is 122.5 km/h
